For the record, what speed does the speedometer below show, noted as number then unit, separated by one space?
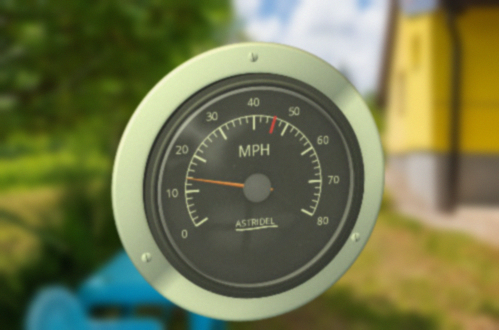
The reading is 14 mph
